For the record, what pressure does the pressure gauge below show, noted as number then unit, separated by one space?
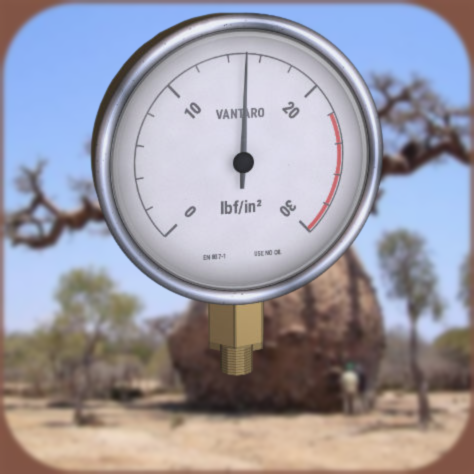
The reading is 15 psi
